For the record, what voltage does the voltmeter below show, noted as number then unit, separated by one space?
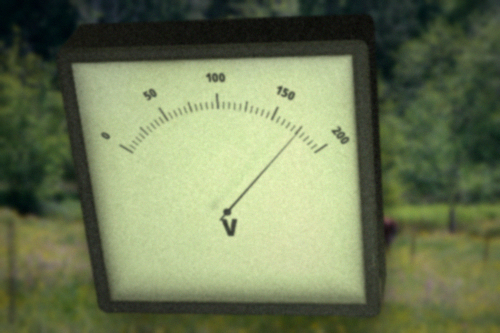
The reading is 175 V
